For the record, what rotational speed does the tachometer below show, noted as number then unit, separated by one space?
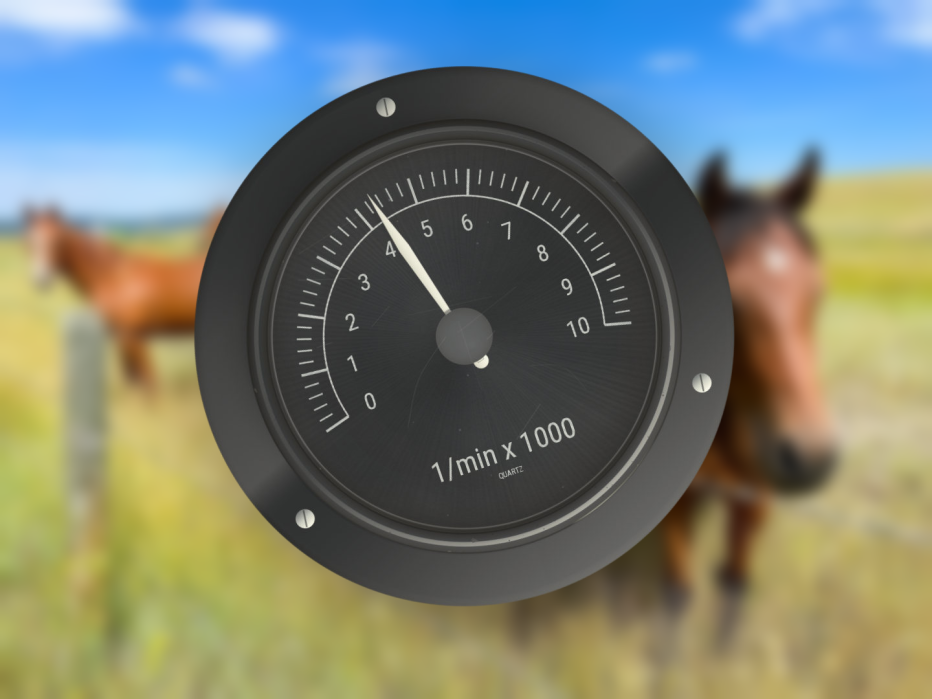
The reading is 4300 rpm
